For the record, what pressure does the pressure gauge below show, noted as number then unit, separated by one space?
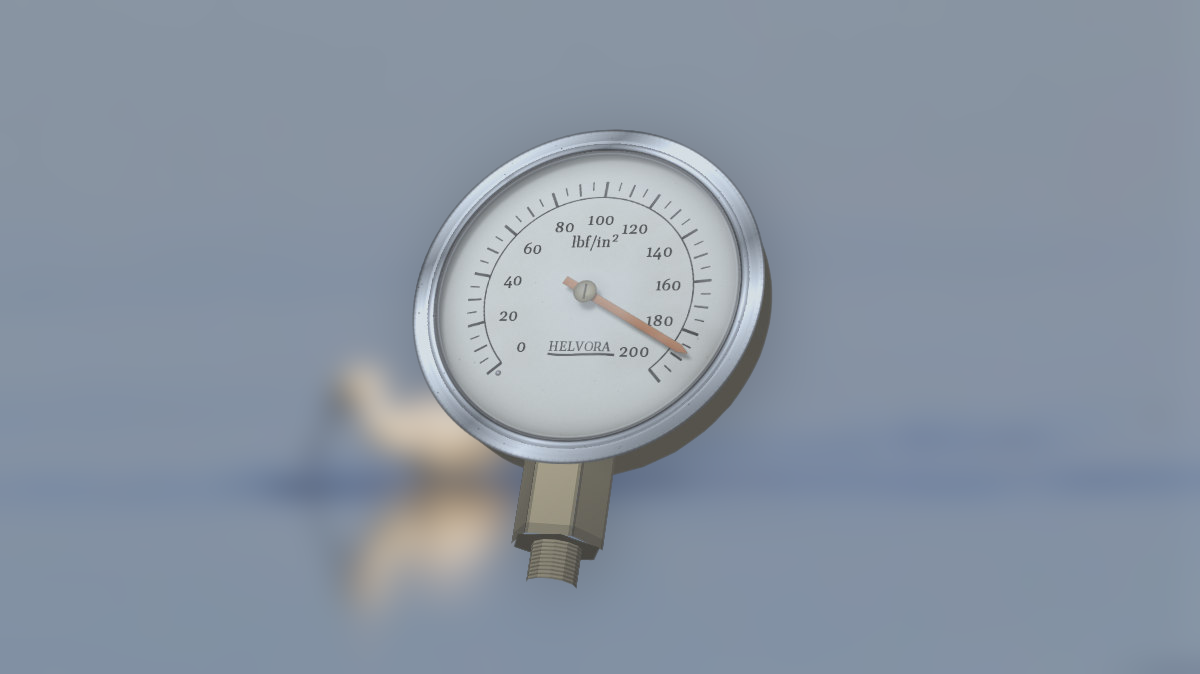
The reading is 187.5 psi
